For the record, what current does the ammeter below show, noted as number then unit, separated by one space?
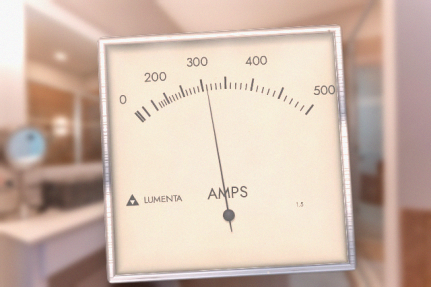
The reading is 310 A
